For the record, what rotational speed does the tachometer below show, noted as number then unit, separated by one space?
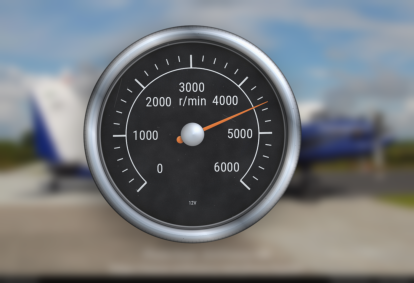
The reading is 4500 rpm
